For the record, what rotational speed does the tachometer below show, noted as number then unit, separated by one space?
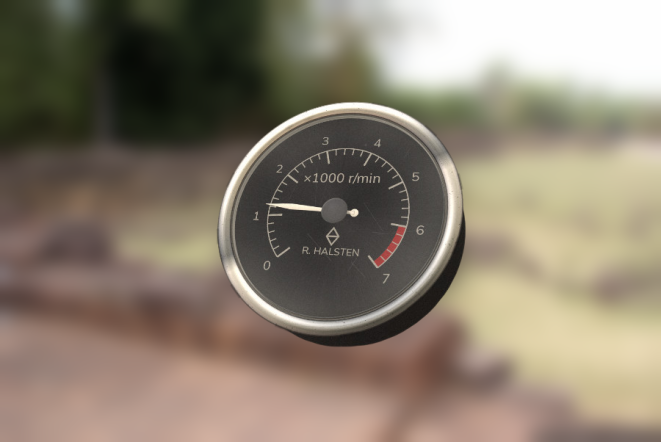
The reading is 1200 rpm
